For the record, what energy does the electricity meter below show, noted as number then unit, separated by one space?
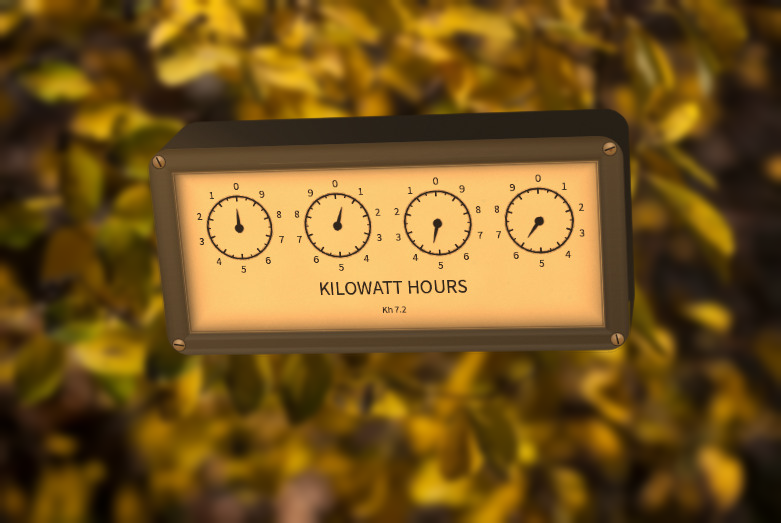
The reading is 46 kWh
